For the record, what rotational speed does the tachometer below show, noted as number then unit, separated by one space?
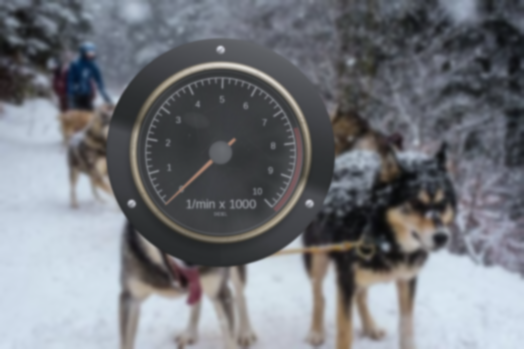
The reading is 0 rpm
